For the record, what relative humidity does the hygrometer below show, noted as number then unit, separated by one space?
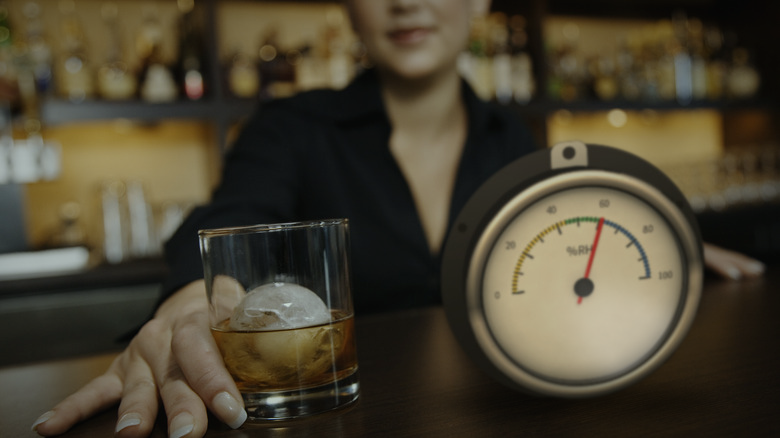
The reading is 60 %
